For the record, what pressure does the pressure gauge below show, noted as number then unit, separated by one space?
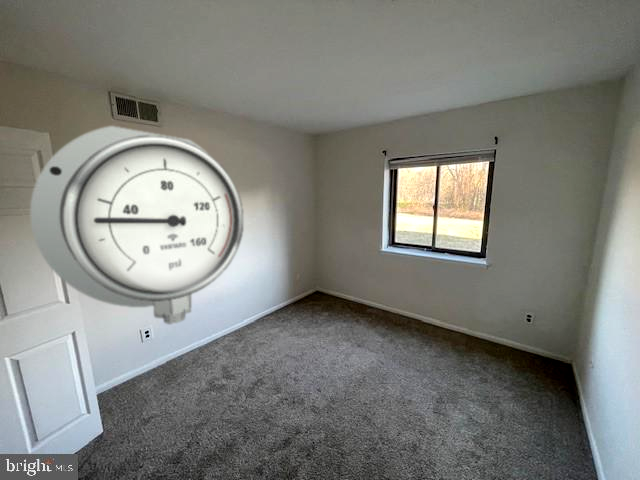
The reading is 30 psi
